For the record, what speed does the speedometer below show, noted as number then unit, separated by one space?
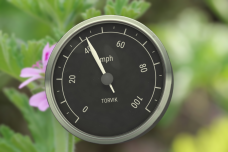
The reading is 42.5 mph
